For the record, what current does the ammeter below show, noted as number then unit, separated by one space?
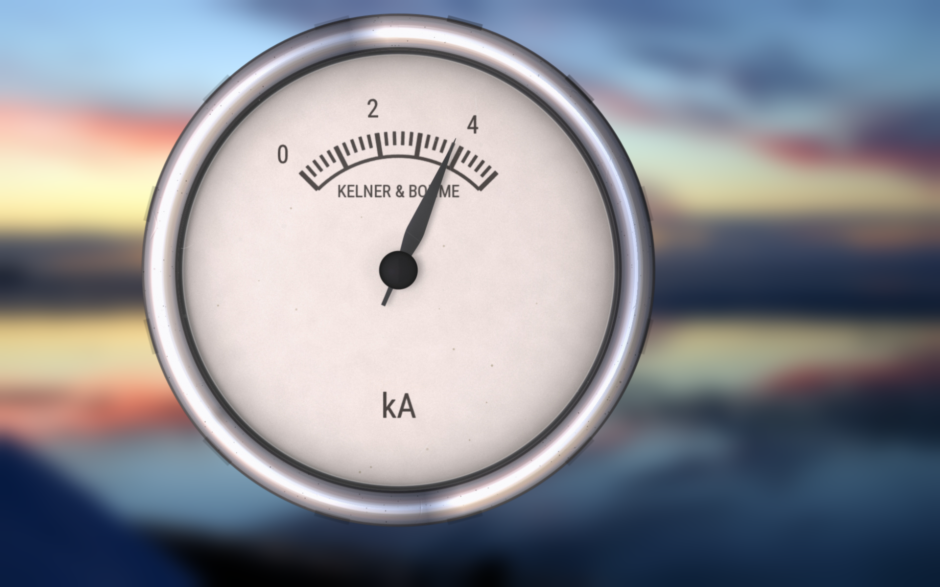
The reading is 3.8 kA
